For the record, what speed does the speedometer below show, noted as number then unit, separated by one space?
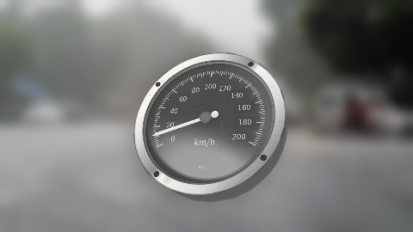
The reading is 10 km/h
